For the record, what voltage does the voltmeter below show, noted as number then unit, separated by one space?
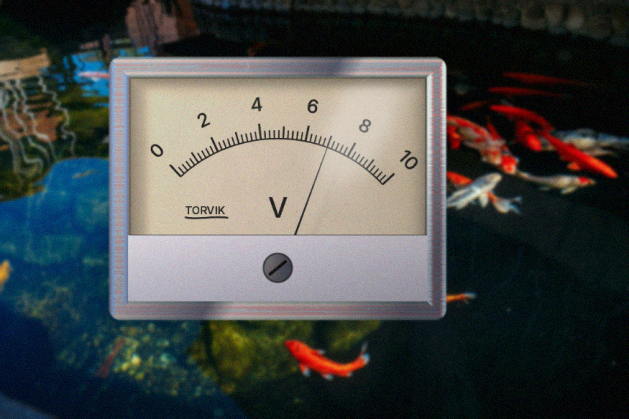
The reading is 7 V
